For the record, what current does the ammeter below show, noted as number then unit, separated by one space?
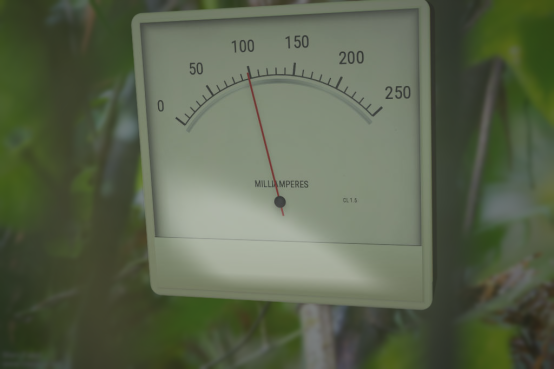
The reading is 100 mA
